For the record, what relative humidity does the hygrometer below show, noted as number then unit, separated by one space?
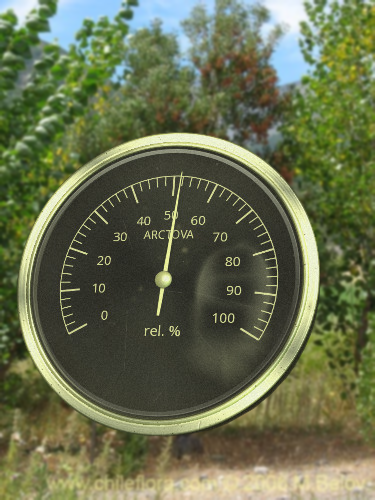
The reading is 52 %
